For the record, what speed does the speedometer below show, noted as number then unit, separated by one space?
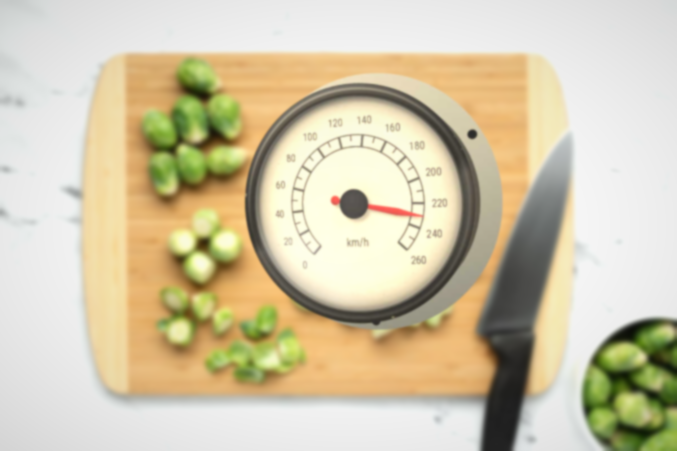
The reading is 230 km/h
